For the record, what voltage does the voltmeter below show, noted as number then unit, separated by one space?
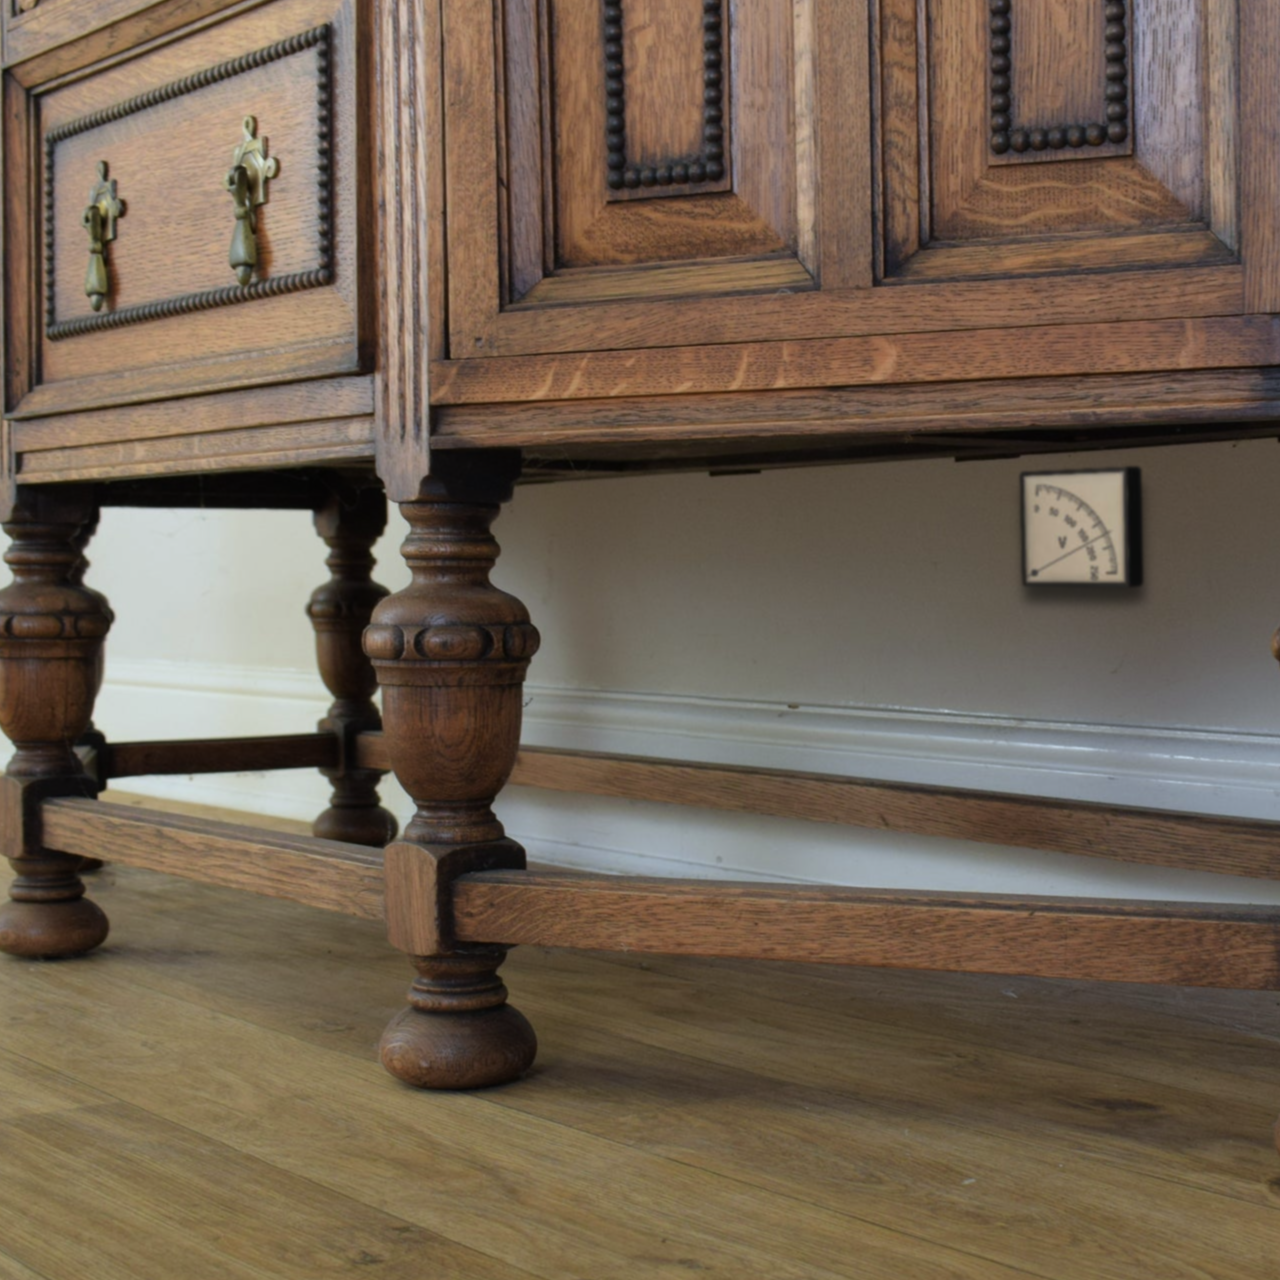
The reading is 175 V
